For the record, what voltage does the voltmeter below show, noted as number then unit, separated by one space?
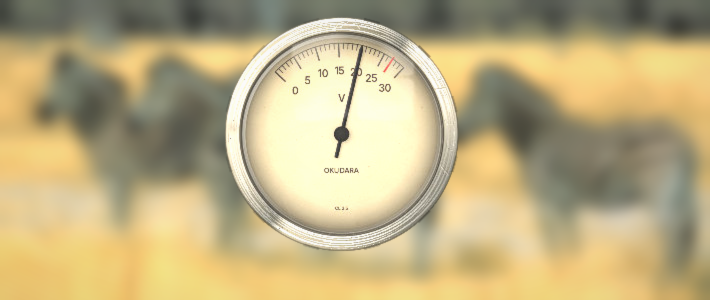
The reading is 20 V
